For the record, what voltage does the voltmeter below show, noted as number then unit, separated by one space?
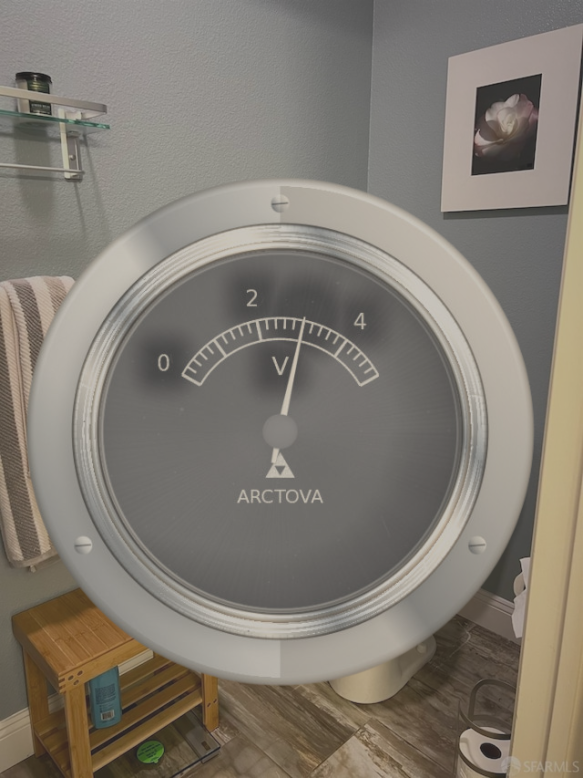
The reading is 3 V
